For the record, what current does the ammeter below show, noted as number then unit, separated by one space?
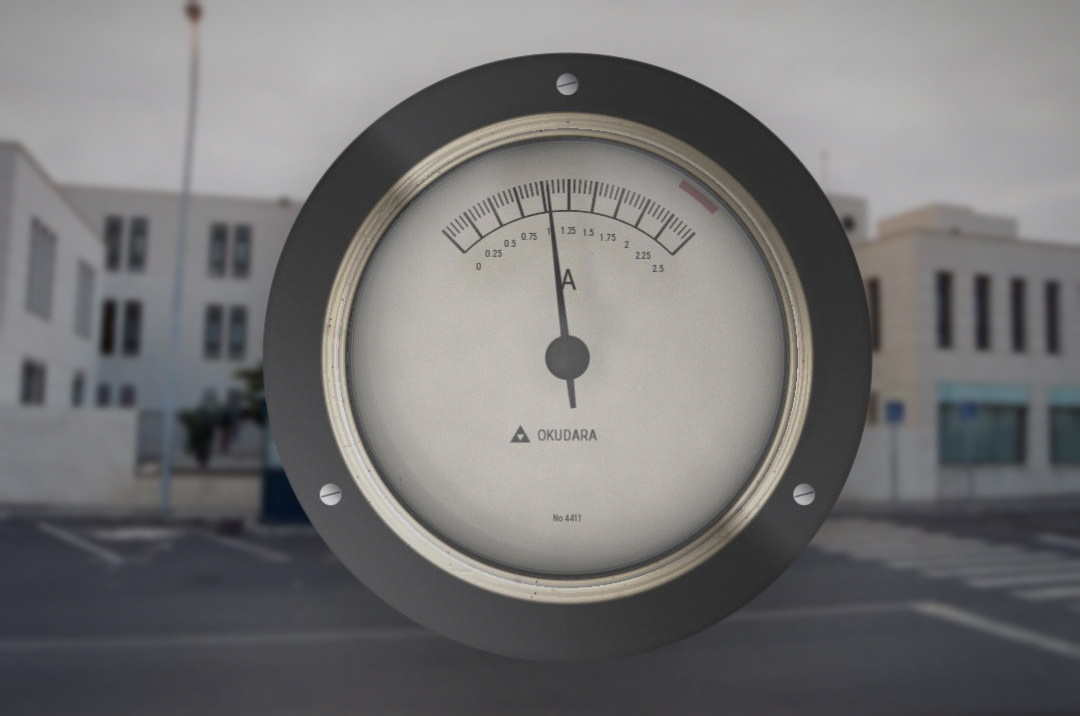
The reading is 1.05 A
